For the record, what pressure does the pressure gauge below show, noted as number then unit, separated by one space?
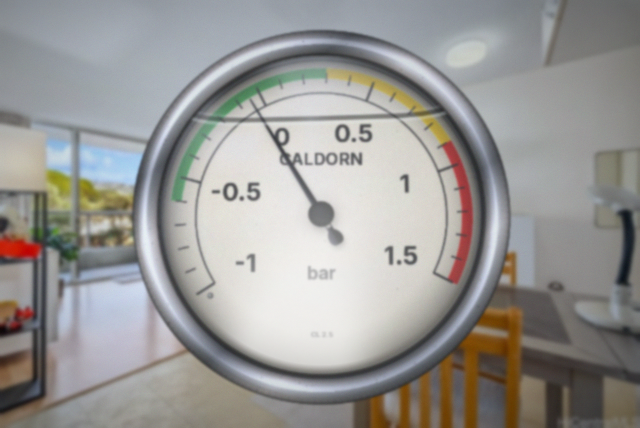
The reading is -0.05 bar
